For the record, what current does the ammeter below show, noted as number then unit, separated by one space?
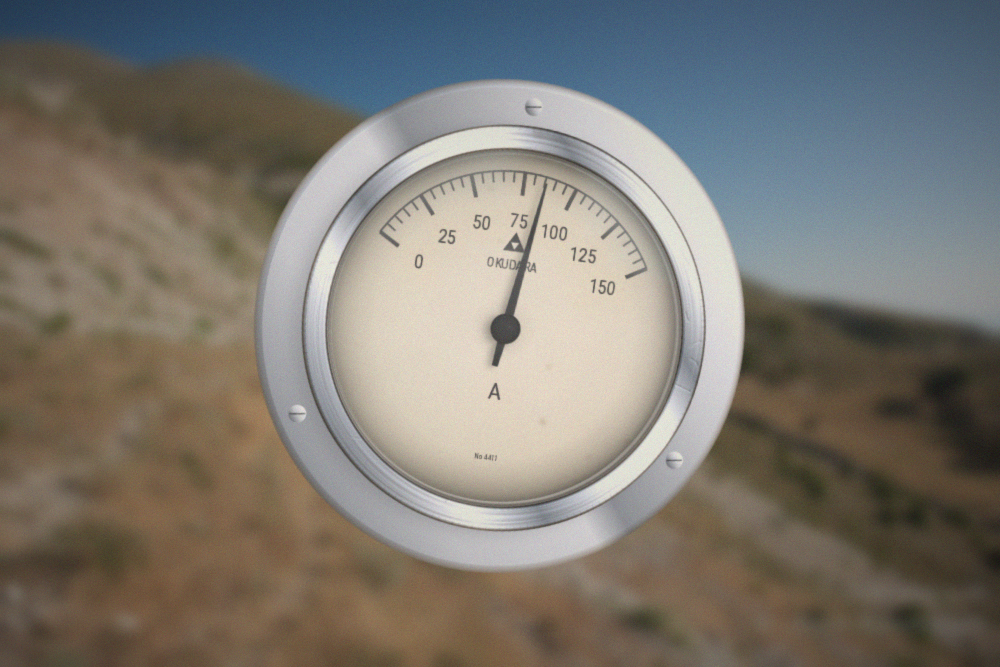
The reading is 85 A
